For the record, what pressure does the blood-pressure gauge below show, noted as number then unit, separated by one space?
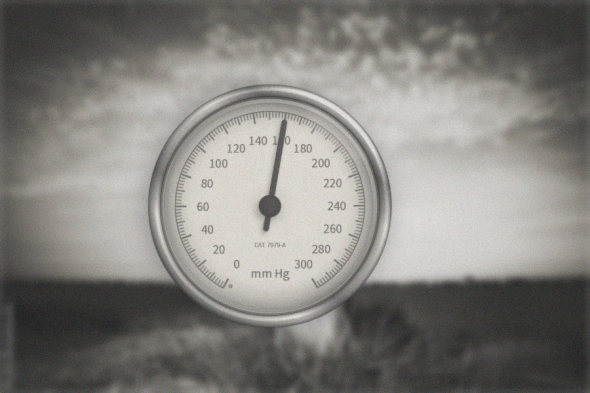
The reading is 160 mmHg
